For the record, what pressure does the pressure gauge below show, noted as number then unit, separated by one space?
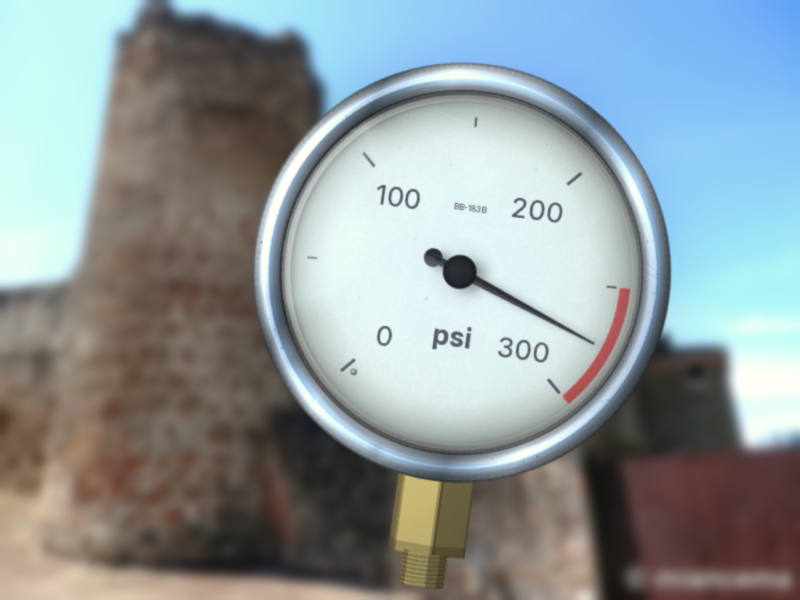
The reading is 275 psi
